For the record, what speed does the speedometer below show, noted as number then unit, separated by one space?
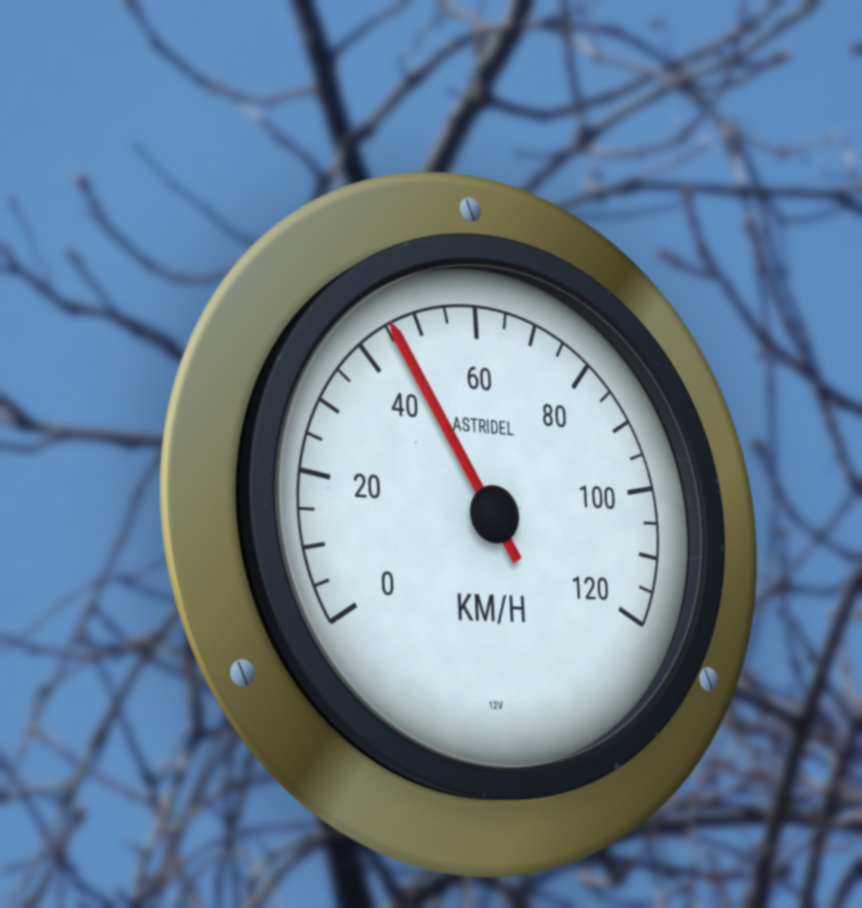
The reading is 45 km/h
